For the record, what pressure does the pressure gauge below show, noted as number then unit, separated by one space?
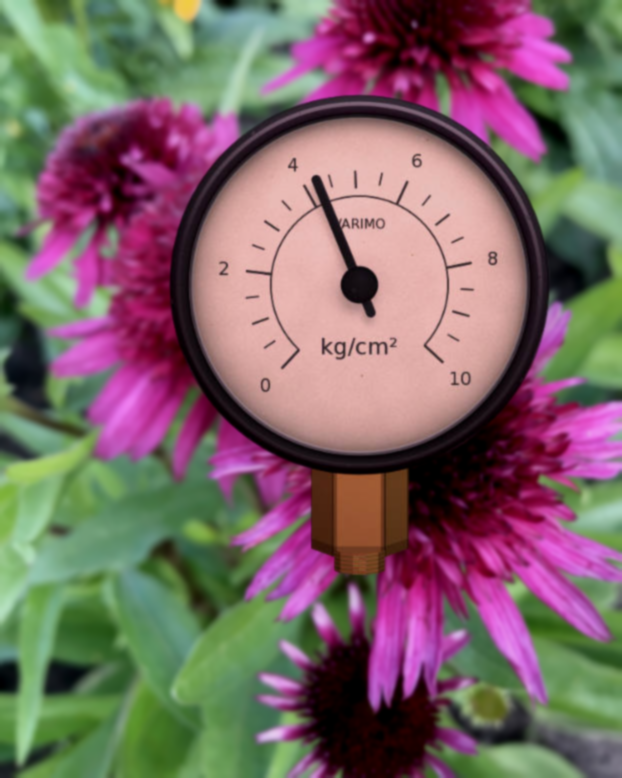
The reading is 4.25 kg/cm²
